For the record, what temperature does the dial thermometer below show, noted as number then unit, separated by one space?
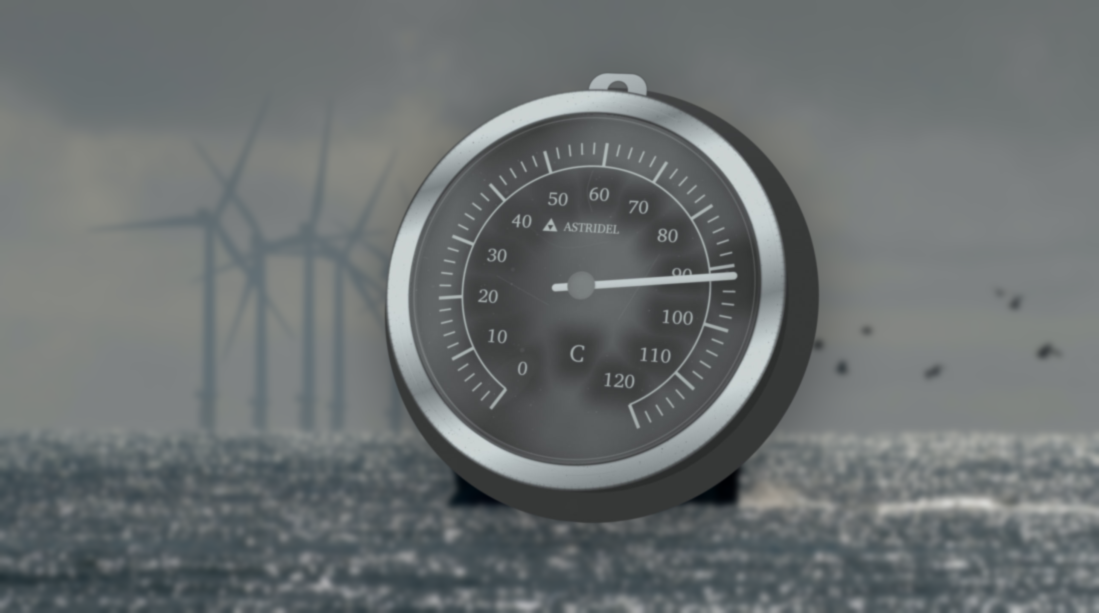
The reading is 92 °C
